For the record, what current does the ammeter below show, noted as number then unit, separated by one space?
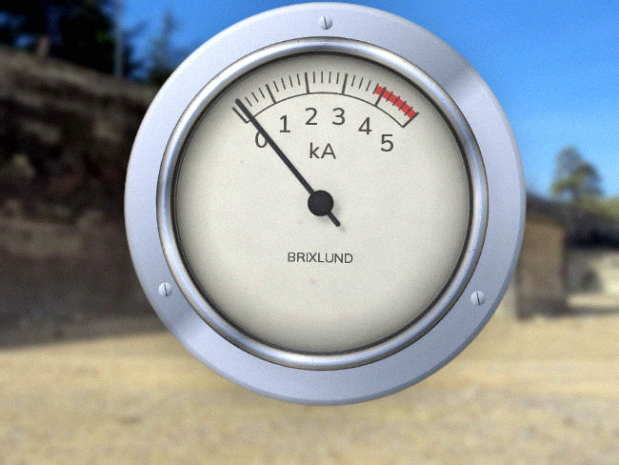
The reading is 0.2 kA
